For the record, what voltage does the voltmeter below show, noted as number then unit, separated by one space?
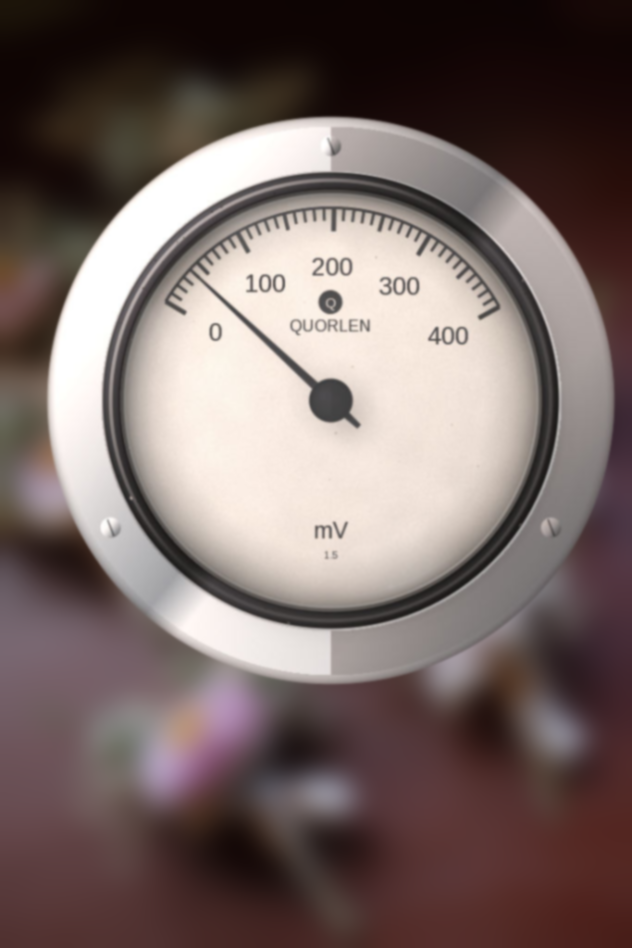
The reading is 40 mV
